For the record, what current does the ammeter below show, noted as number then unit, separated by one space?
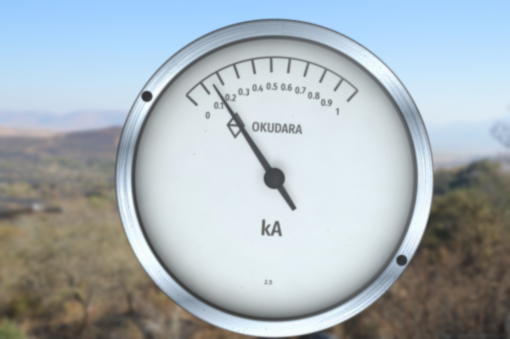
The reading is 0.15 kA
